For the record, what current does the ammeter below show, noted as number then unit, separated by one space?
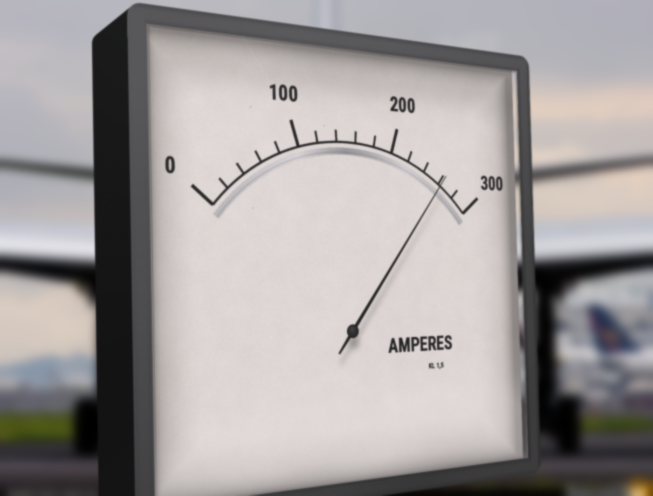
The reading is 260 A
